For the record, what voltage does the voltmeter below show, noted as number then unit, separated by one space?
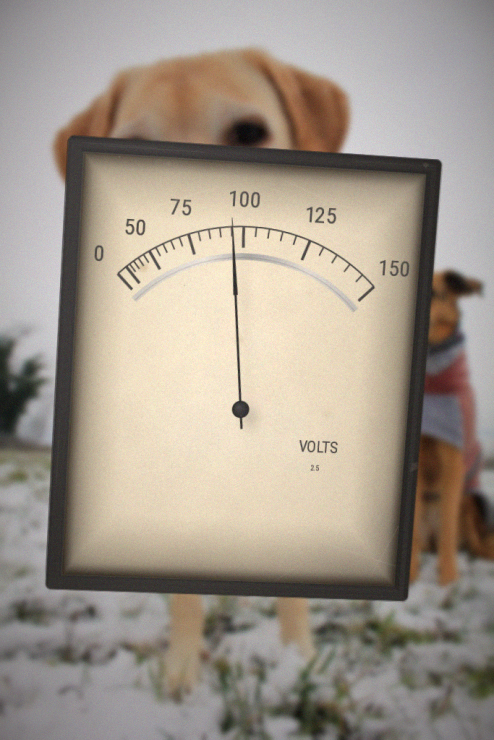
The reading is 95 V
